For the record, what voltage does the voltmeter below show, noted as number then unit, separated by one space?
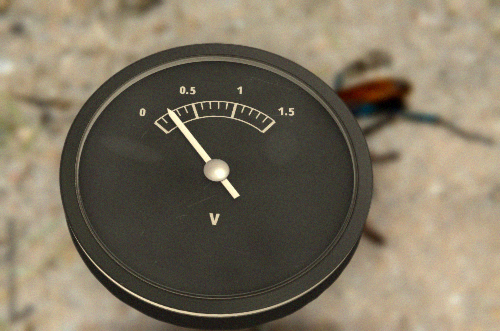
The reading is 0.2 V
